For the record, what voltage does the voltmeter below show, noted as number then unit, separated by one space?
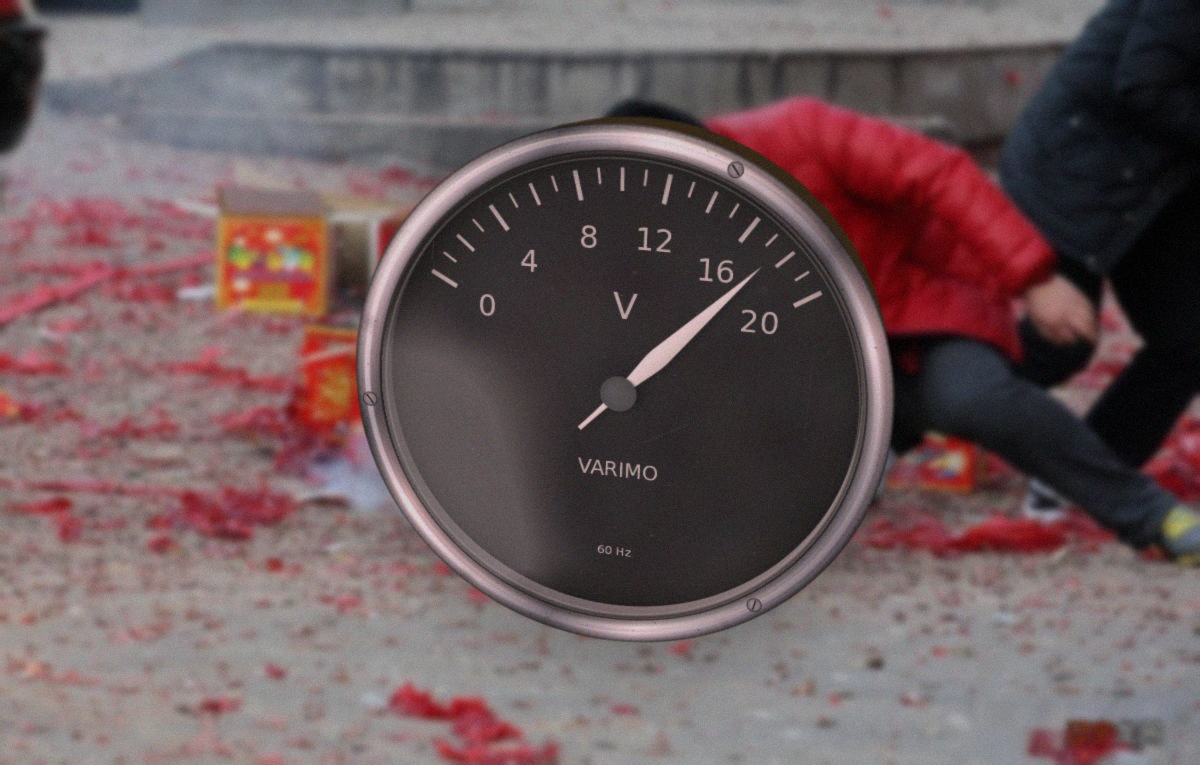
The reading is 17.5 V
